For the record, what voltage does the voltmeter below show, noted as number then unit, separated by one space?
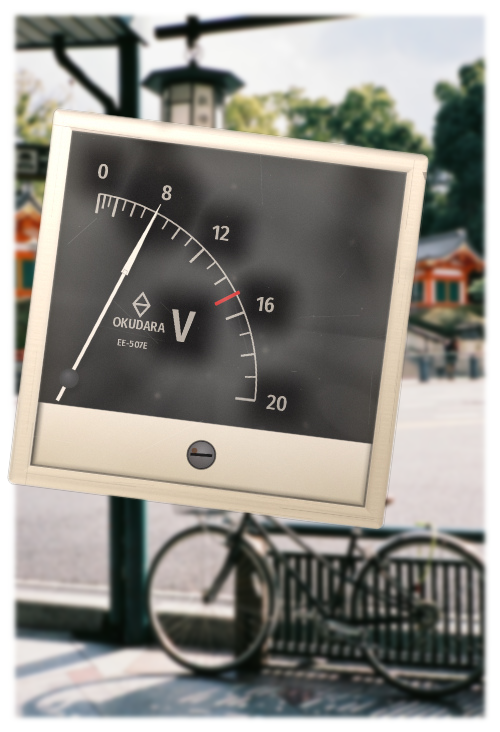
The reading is 8 V
